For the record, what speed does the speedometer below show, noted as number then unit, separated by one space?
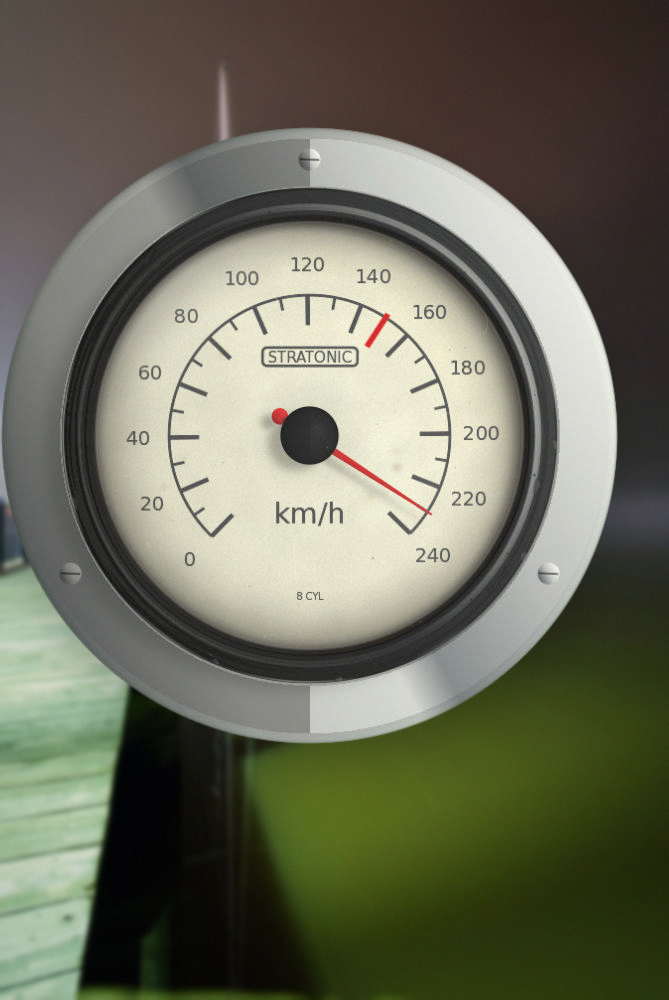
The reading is 230 km/h
